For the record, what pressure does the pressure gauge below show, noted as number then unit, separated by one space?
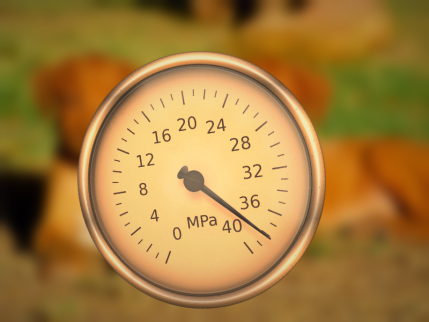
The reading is 38 MPa
